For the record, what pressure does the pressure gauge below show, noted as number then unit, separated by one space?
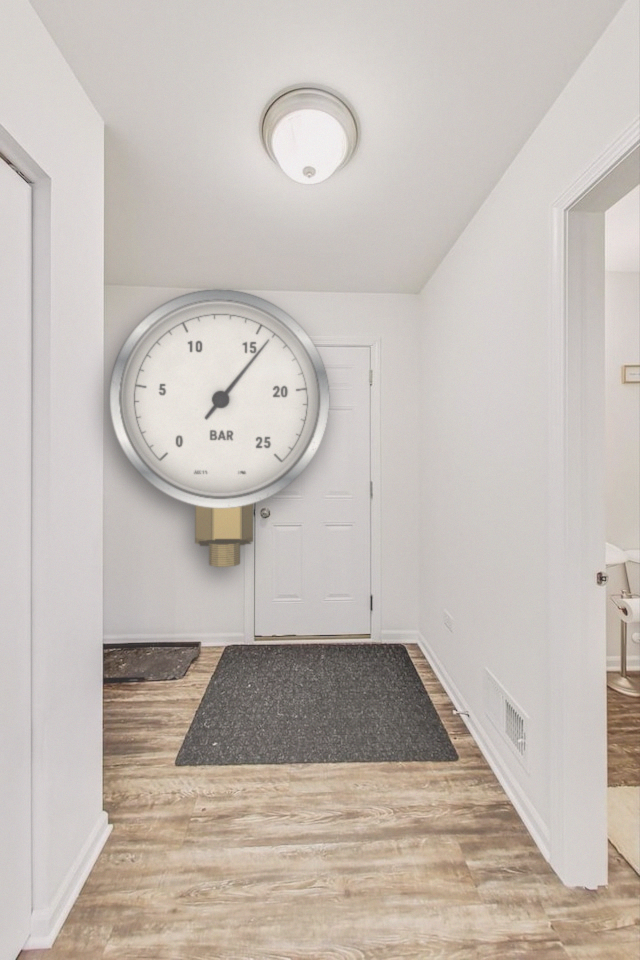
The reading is 16 bar
